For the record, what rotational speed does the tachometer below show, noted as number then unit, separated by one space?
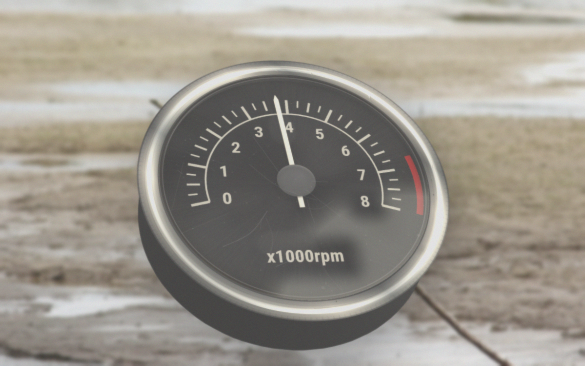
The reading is 3750 rpm
